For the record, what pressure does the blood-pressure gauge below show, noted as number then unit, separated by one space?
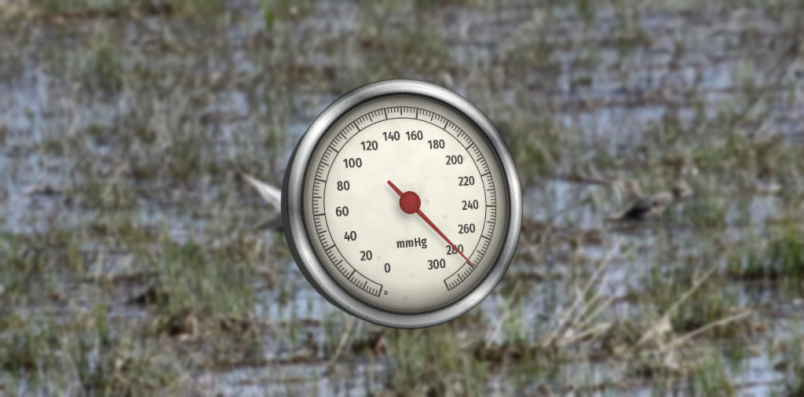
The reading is 280 mmHg
